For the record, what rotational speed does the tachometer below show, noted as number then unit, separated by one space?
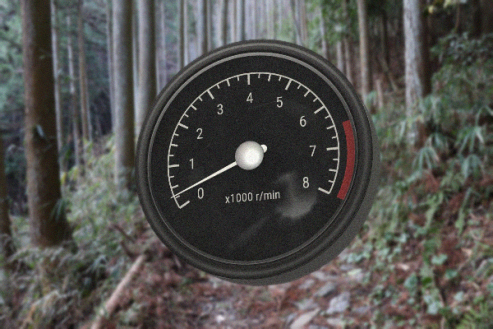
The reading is 250 rpm
